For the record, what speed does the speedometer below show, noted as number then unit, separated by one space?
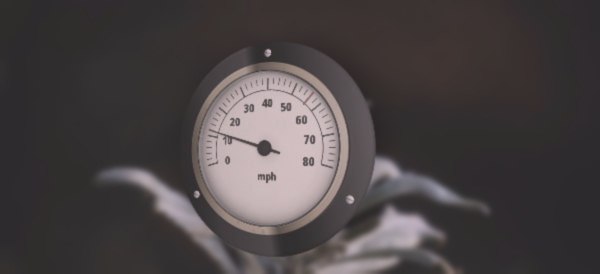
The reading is 12 mph
